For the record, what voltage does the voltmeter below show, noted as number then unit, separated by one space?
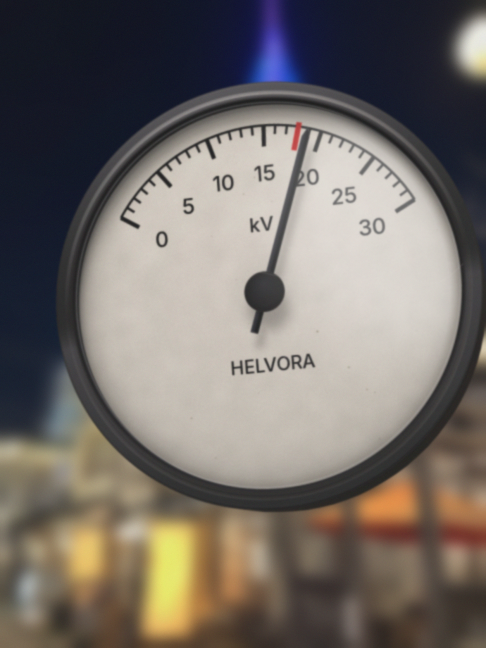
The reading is 19 kV
